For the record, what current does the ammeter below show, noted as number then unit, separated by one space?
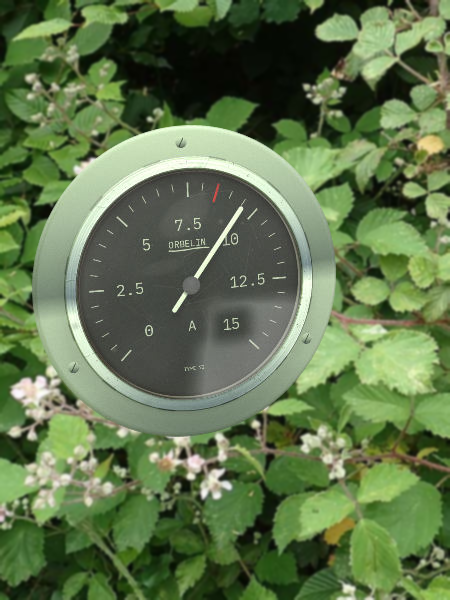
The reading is 9.5 A
